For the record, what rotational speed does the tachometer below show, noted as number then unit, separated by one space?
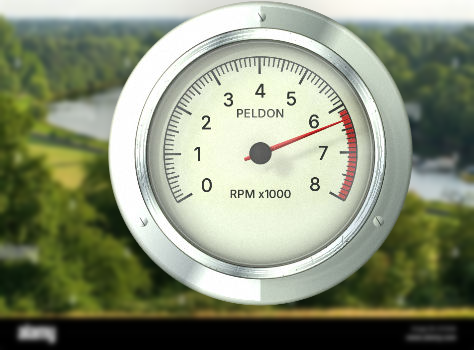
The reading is 6300 rpm
